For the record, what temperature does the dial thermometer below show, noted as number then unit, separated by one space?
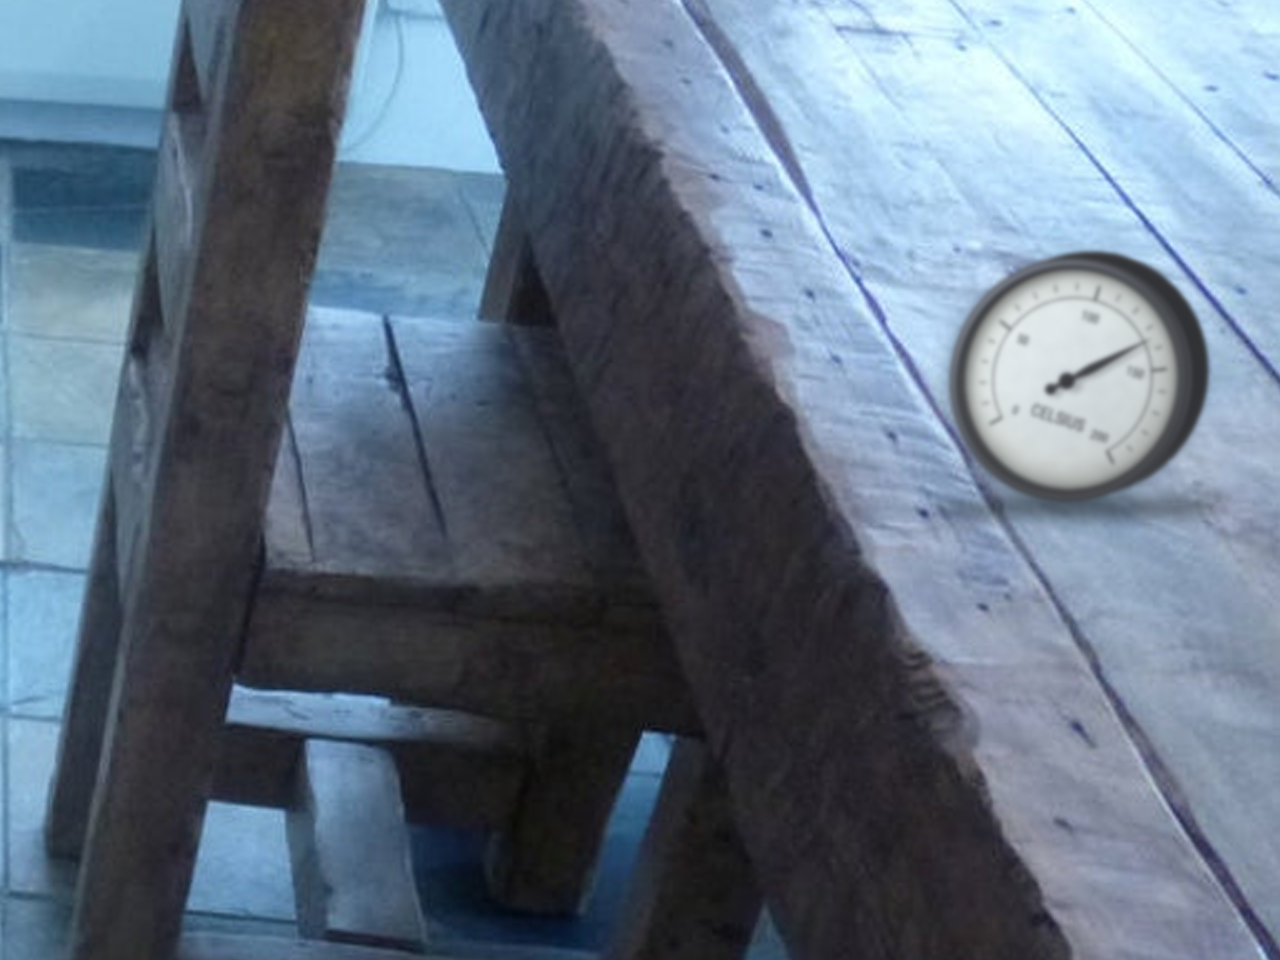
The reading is 135 °C
